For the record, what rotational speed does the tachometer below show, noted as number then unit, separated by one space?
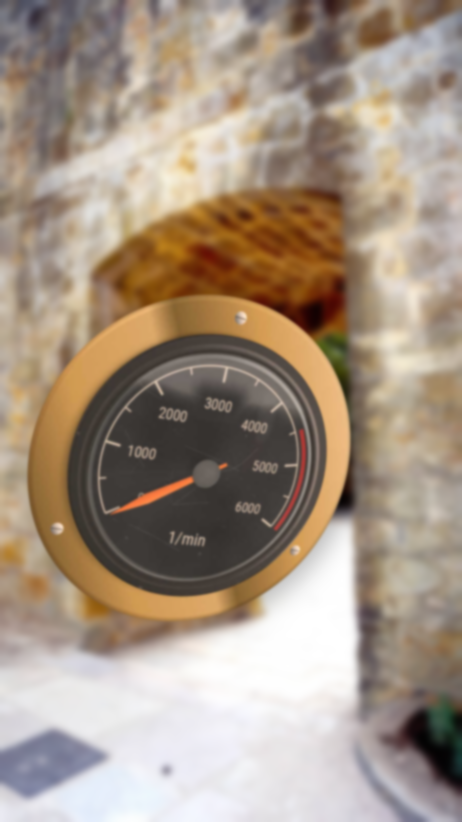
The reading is 0 rpm
